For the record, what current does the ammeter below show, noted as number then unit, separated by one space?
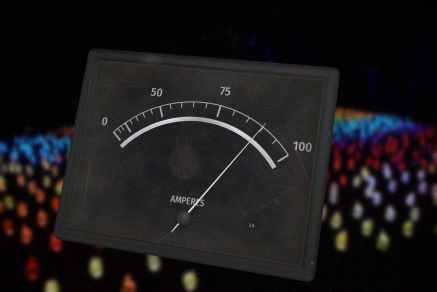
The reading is 90 A
